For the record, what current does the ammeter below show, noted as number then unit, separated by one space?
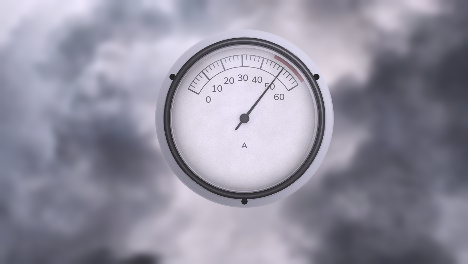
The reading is 50 A
